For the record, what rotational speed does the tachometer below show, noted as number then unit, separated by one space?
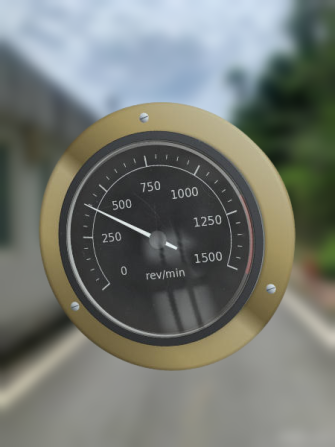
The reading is 400 rpm
